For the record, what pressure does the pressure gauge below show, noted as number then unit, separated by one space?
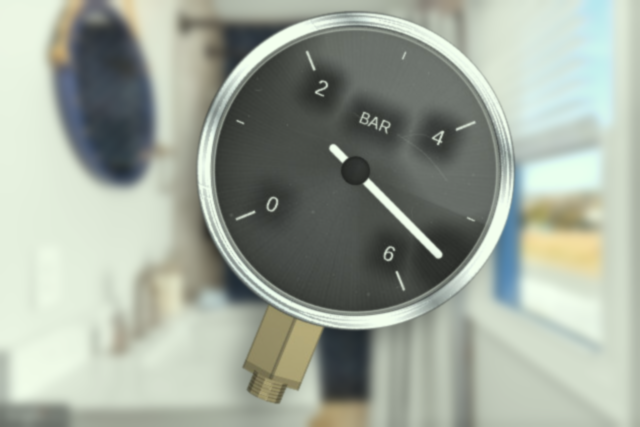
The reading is 5.5 bar
